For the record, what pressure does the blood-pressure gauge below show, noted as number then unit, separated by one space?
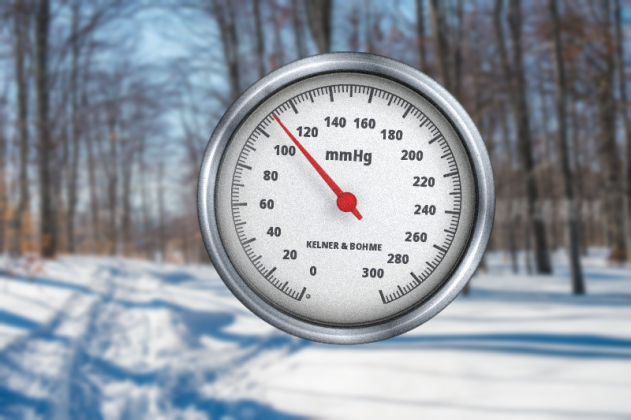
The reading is 110 mmHg
